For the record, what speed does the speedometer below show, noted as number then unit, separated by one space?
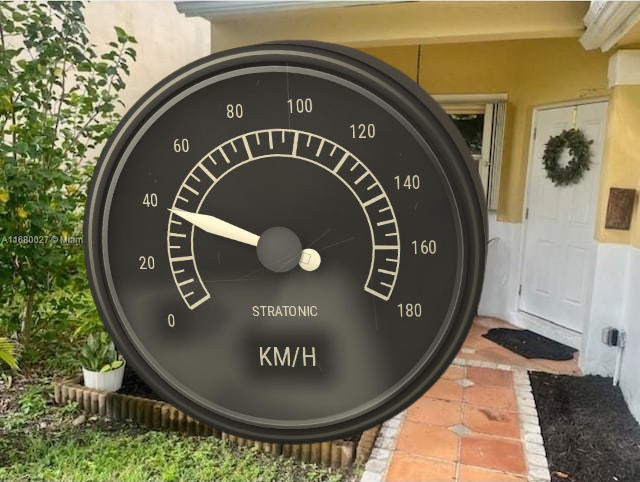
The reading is 40 km/h
